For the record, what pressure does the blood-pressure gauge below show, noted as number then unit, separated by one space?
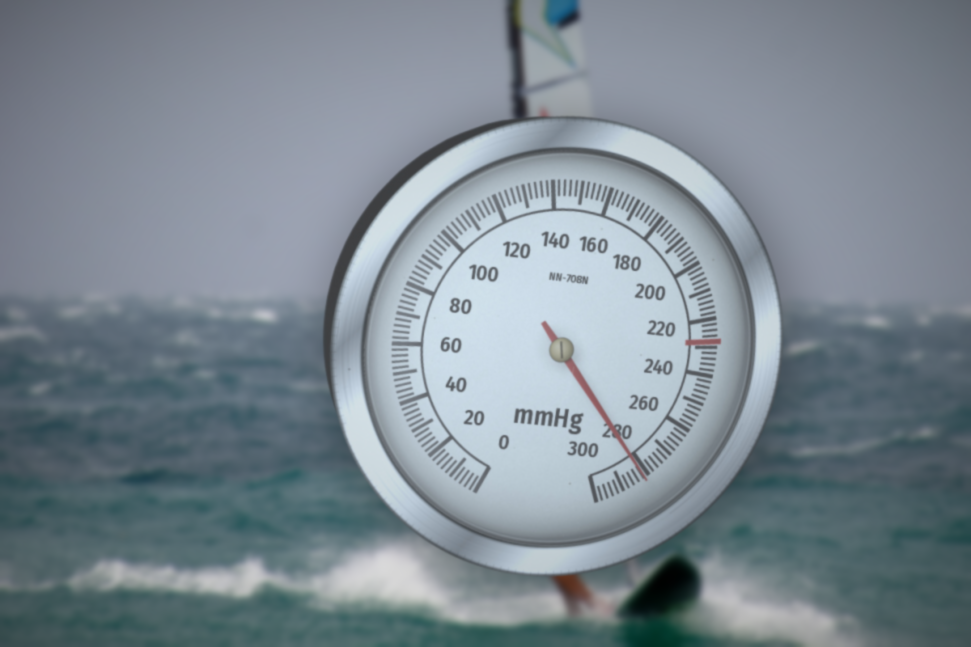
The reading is 282 mmHg
